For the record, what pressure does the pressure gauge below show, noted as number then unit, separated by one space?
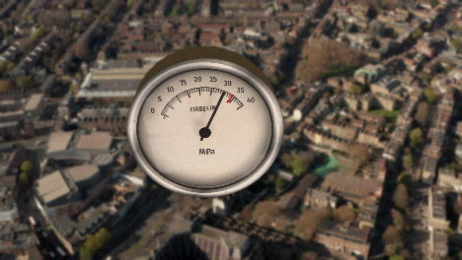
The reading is 30 MPa
